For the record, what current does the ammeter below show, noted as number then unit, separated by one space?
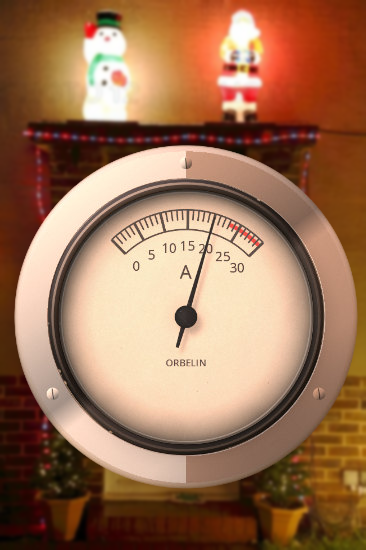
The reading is 20 A
